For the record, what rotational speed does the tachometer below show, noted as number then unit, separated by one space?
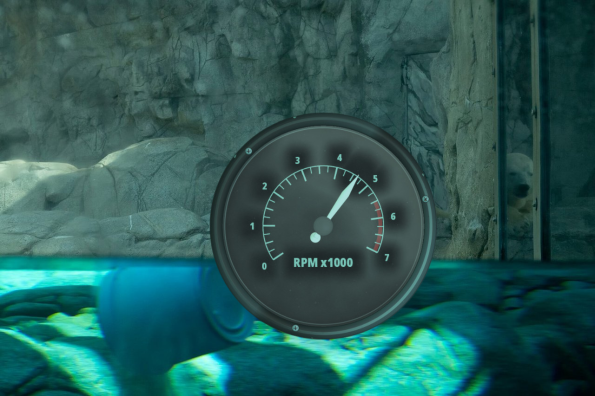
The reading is 4625 rpm
